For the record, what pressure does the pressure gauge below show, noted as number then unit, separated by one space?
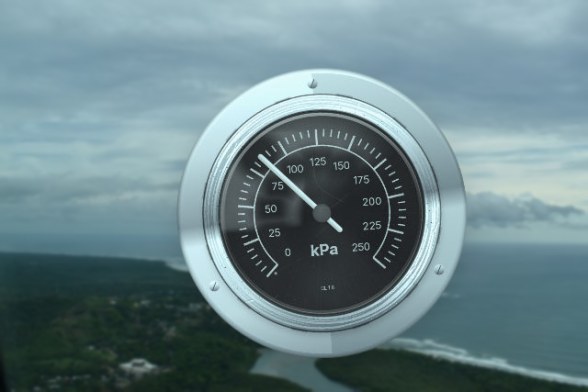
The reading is 85 kPa
